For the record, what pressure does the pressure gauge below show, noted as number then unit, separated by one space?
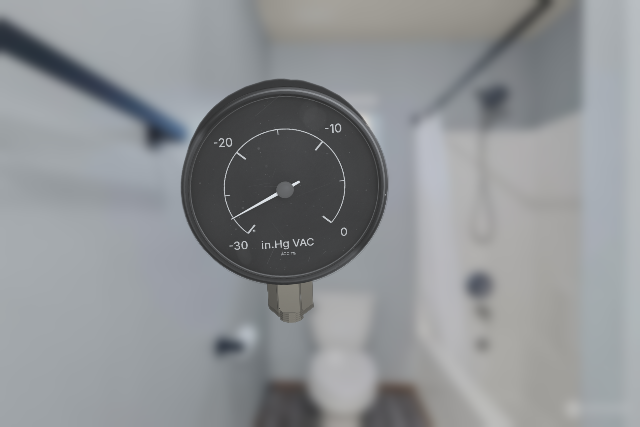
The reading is -27.5 inHg
